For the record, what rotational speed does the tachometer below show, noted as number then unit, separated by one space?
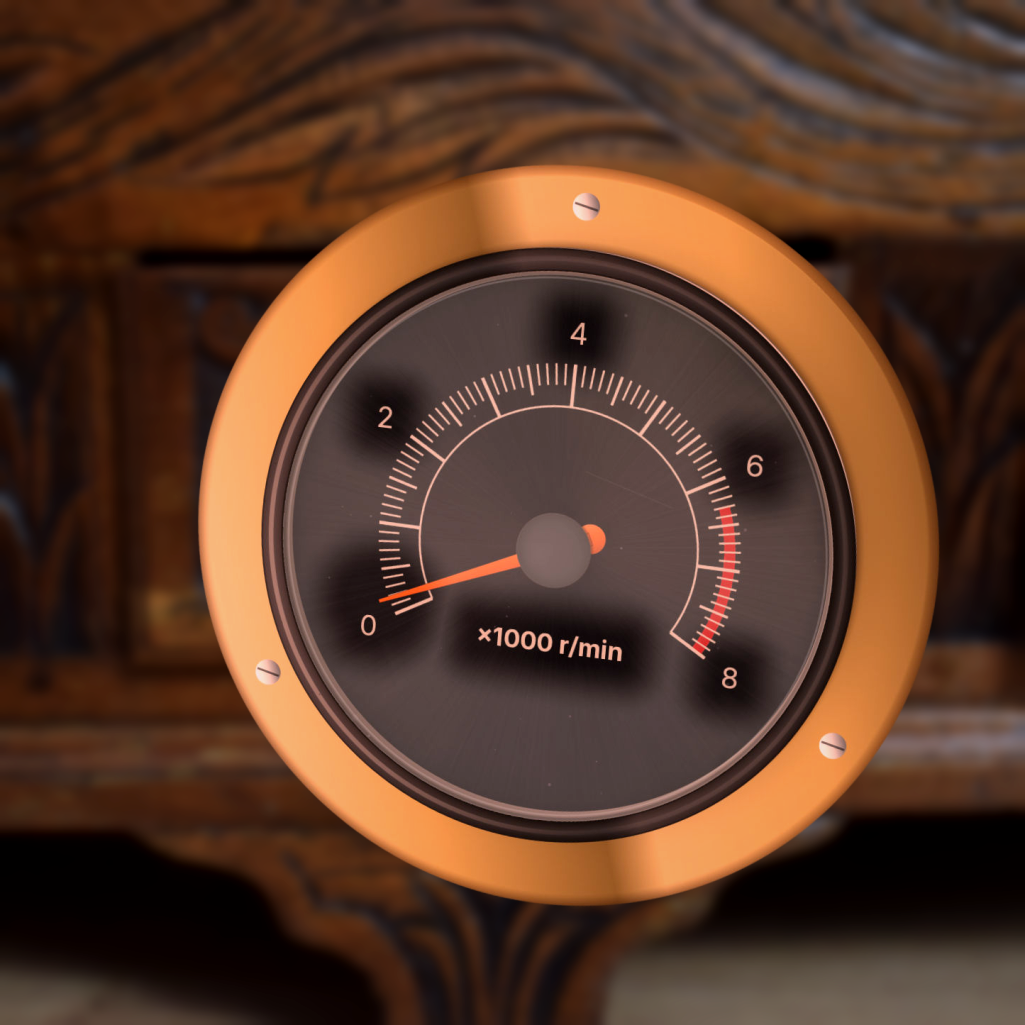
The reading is 200 rpm
